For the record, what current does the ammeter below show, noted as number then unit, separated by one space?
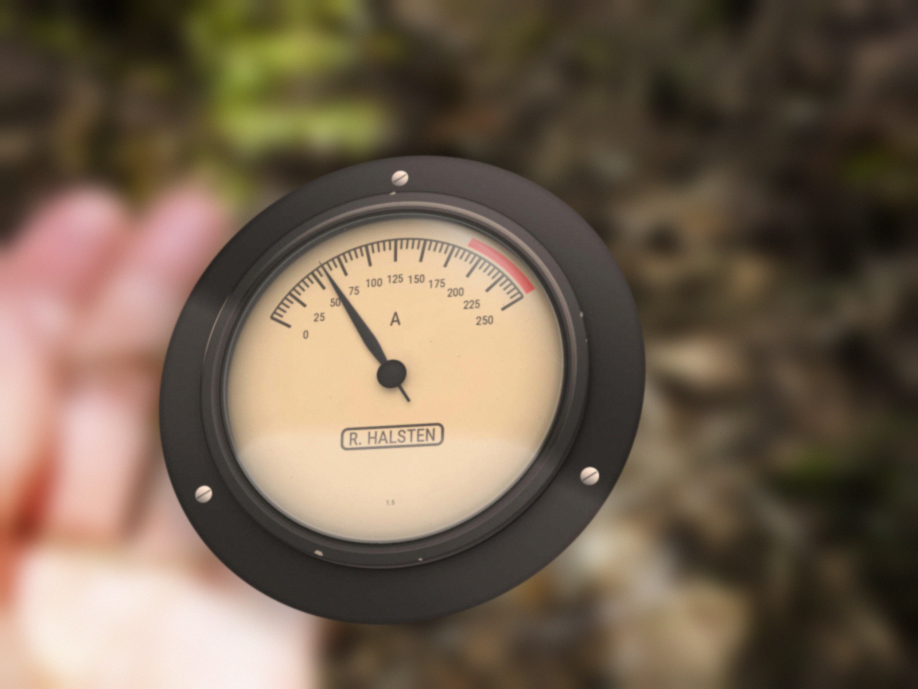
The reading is 60 A
